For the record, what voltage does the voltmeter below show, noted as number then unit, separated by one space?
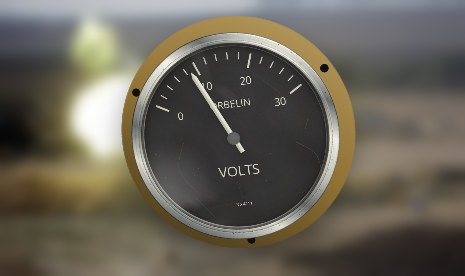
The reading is 9 V
